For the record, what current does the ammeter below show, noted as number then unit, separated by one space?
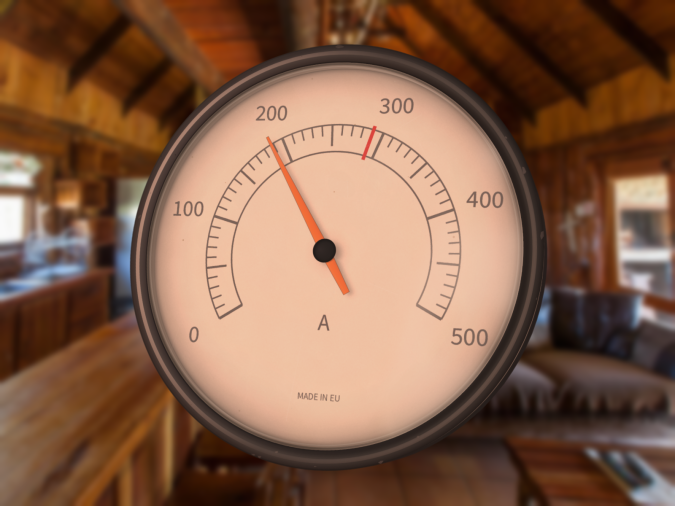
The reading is 190 A
